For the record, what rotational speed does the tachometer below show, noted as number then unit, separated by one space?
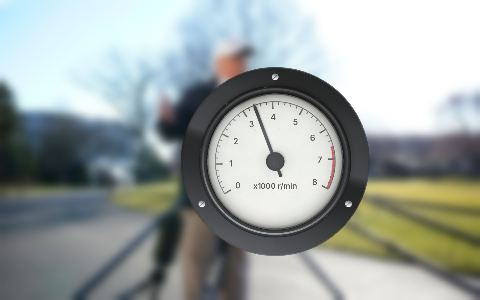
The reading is 3400 rpm
